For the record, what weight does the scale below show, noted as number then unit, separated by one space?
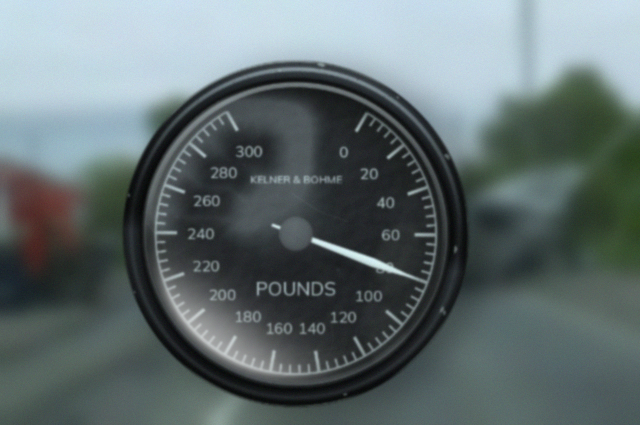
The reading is 80 lb
